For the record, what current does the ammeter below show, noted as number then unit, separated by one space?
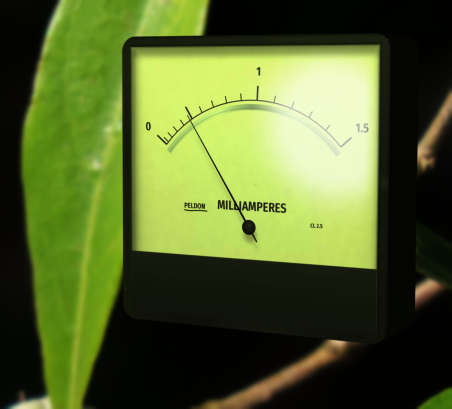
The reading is 0.5 mA
